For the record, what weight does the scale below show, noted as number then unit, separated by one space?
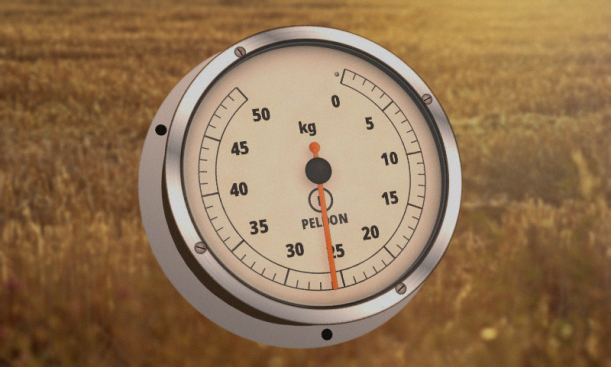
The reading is 26 kg
